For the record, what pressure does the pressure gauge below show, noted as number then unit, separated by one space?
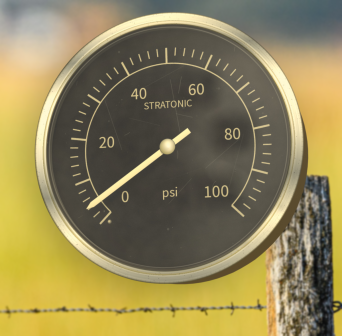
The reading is 4 psi
